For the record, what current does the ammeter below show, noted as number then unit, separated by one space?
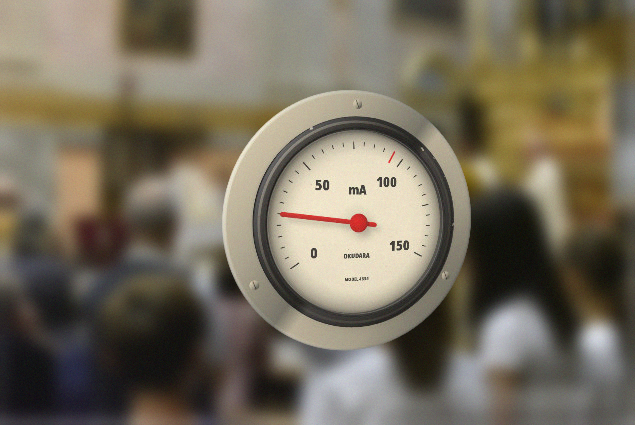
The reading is 25 mA
